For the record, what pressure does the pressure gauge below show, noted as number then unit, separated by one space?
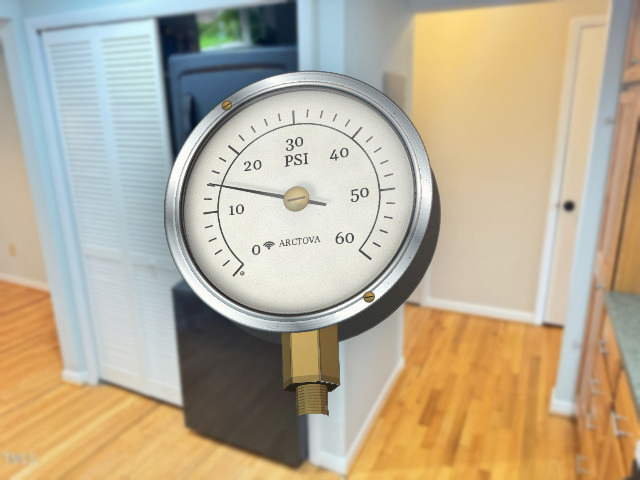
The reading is 14 psi
